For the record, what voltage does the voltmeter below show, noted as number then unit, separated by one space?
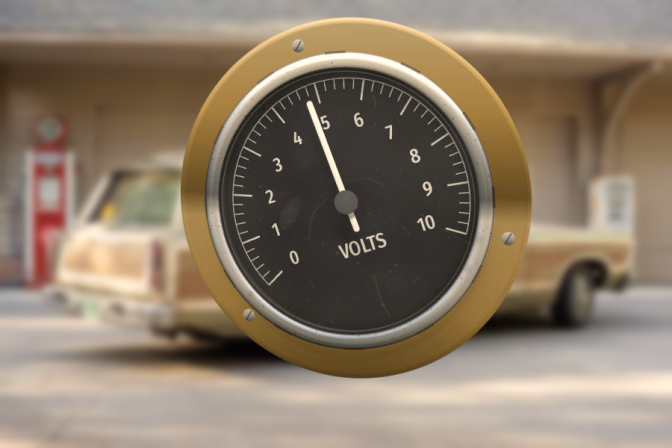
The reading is 4.8 V
